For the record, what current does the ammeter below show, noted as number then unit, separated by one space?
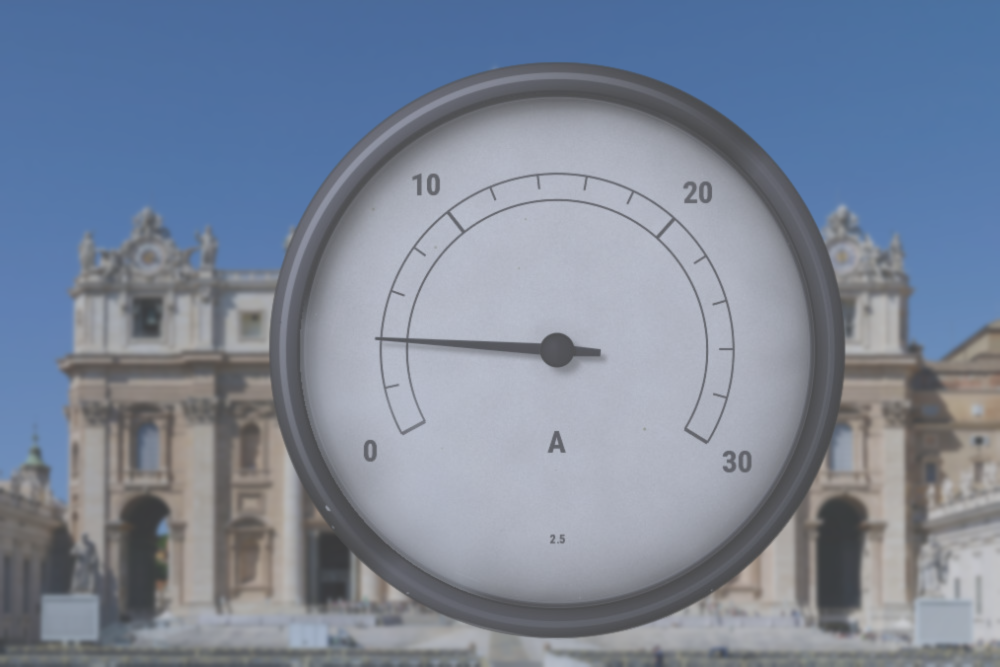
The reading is 4 A
